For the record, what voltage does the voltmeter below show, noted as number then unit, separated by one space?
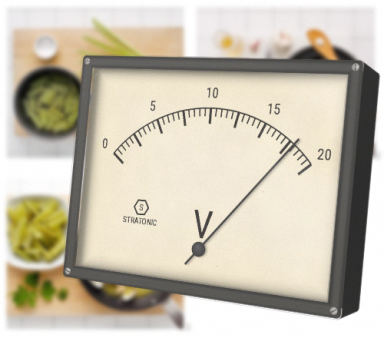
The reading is 18 V
